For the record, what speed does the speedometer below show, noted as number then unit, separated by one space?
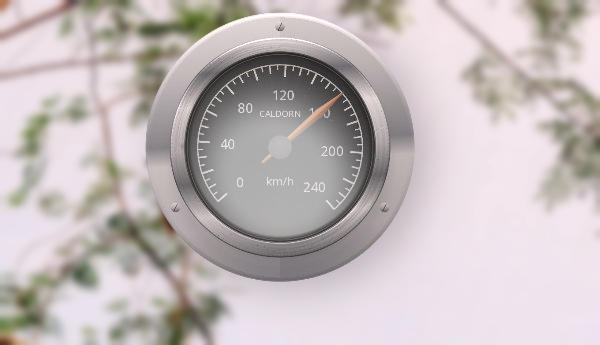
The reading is 160 km/h
